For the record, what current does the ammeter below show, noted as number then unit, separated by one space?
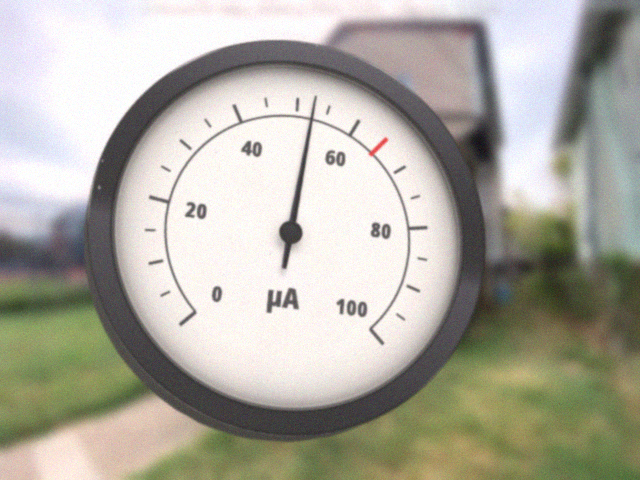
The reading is 52.5 µA
